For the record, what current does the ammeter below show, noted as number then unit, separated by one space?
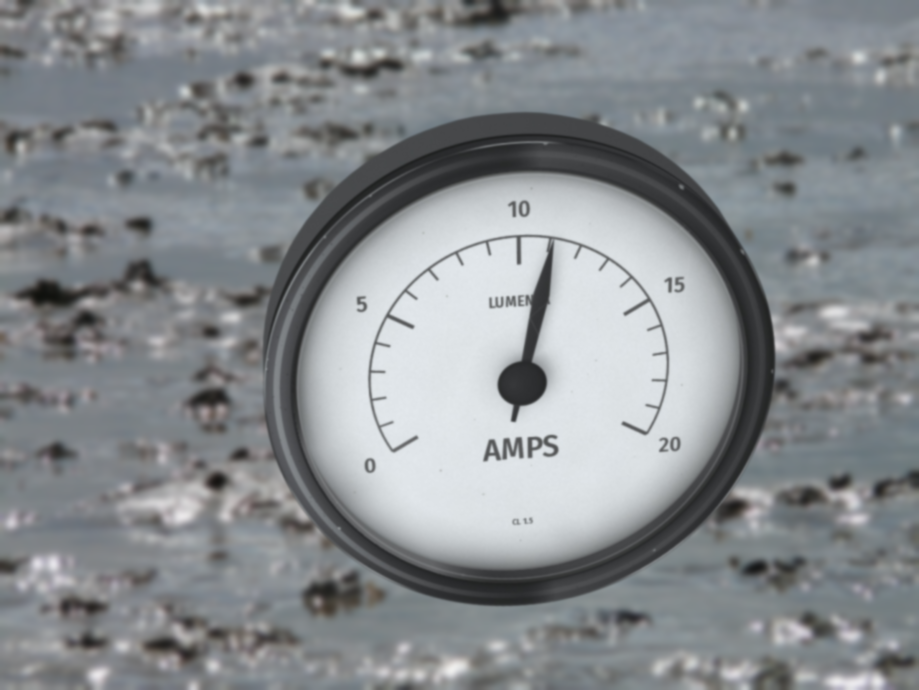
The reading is 11 A
